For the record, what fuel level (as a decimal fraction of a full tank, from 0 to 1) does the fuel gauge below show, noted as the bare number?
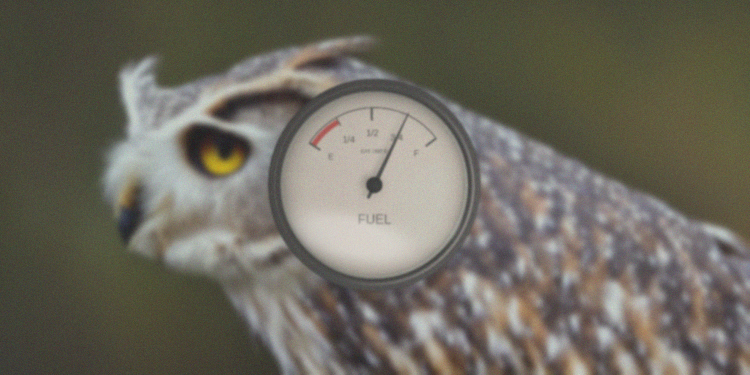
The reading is 0.75
